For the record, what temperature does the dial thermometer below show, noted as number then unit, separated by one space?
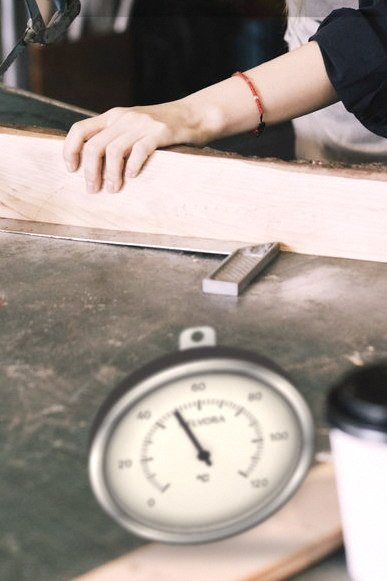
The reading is 50 °C
